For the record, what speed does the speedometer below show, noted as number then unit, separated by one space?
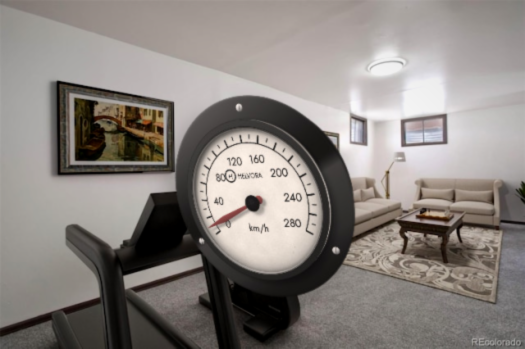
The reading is 10 km/h
